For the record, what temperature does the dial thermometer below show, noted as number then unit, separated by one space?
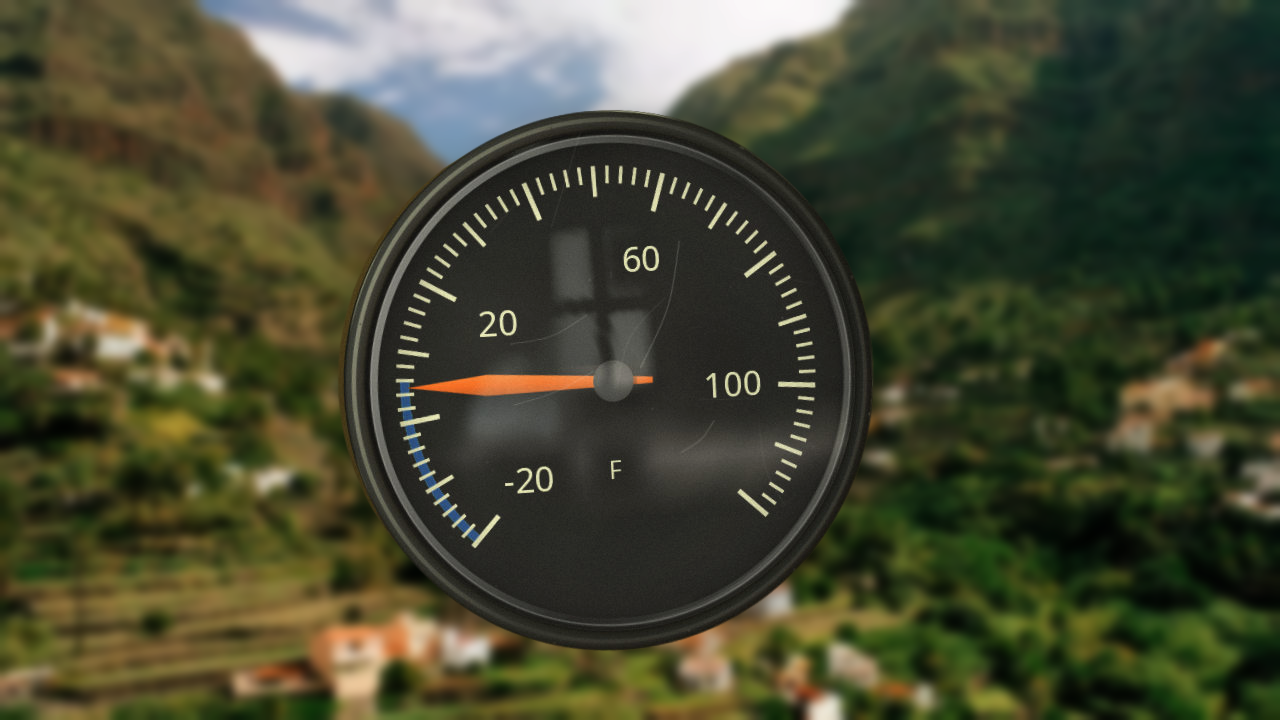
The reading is 5 °F
